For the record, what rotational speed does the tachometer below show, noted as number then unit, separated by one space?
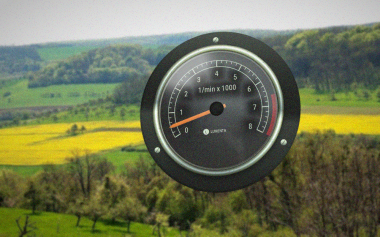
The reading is 400 rpm
